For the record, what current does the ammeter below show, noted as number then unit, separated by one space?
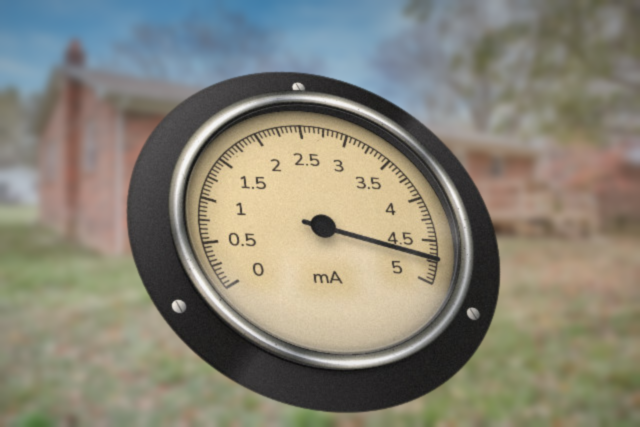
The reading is 4.75 mA
